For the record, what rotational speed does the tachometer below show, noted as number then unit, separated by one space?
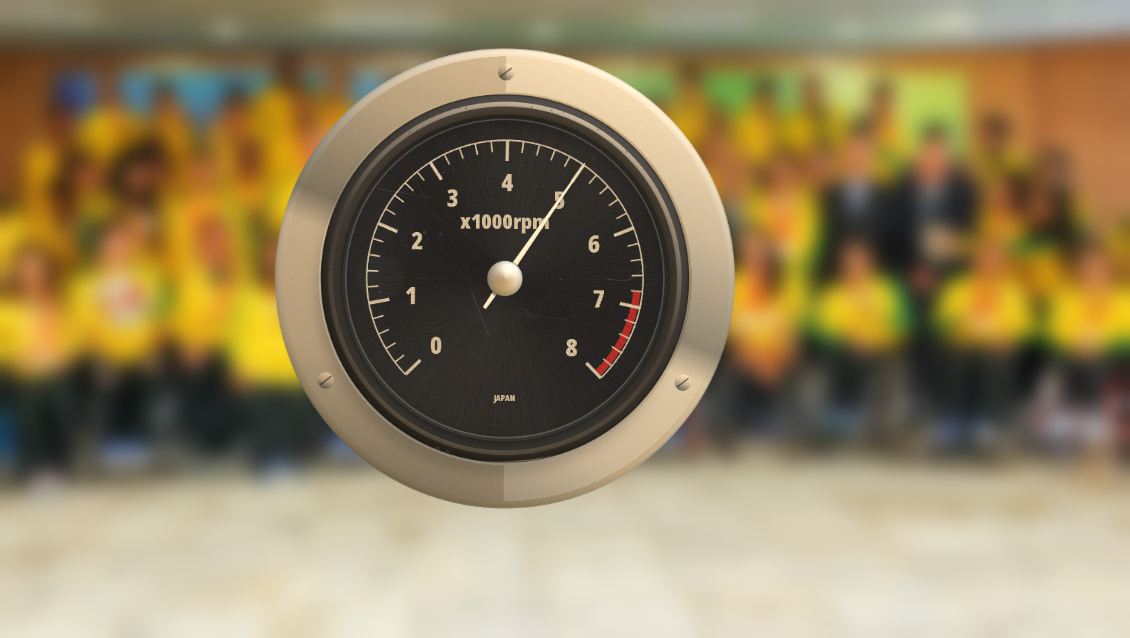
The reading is 5000 rpm
